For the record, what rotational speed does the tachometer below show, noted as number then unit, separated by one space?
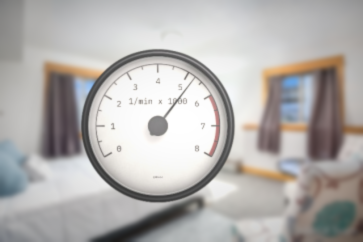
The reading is 5250 rpm
